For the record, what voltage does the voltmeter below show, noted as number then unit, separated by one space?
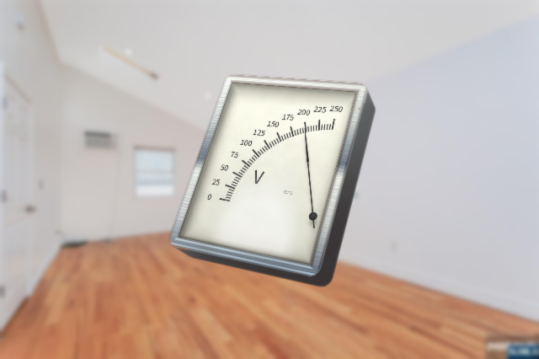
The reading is 200 V
